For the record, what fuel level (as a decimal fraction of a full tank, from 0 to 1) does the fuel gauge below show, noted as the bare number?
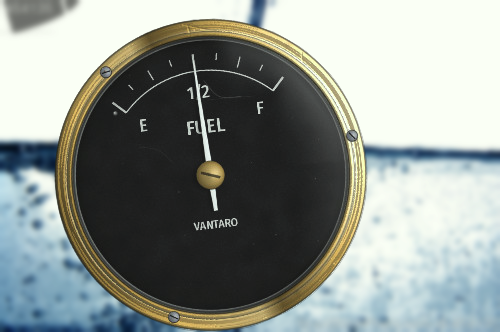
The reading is 0.5
